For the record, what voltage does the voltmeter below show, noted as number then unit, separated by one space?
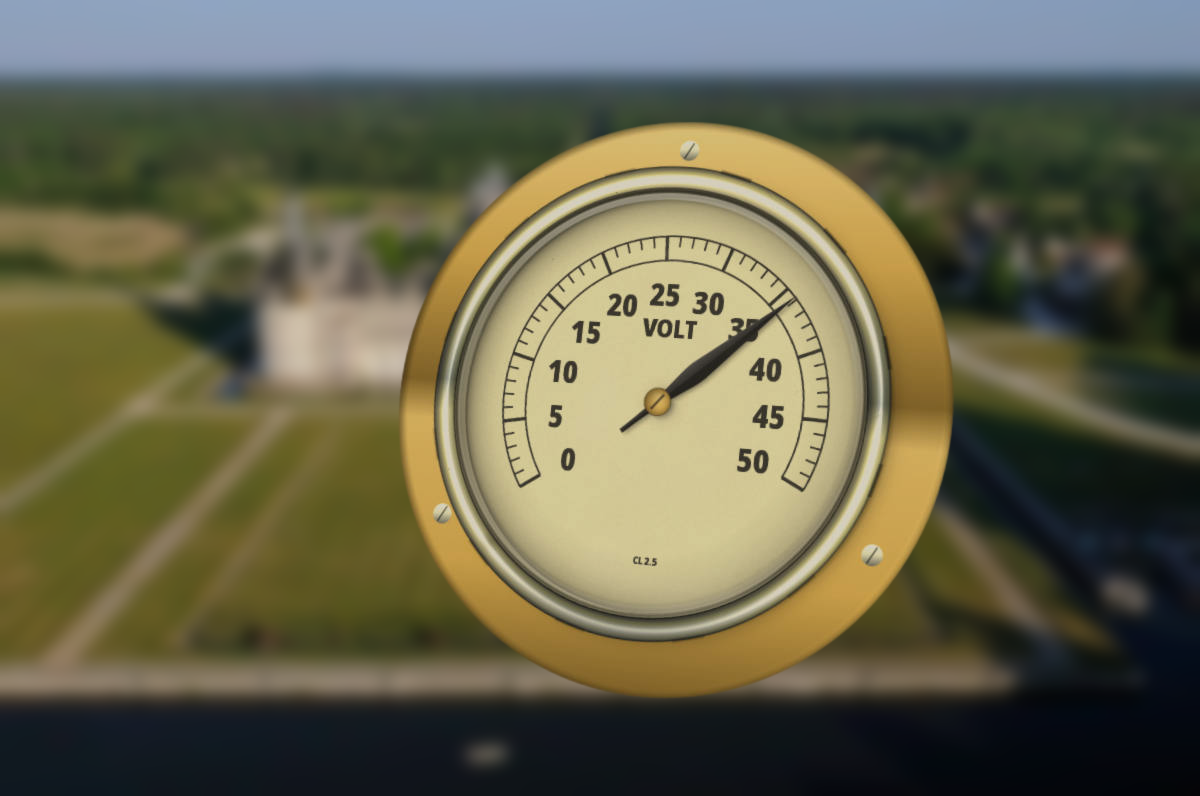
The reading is 36 V
